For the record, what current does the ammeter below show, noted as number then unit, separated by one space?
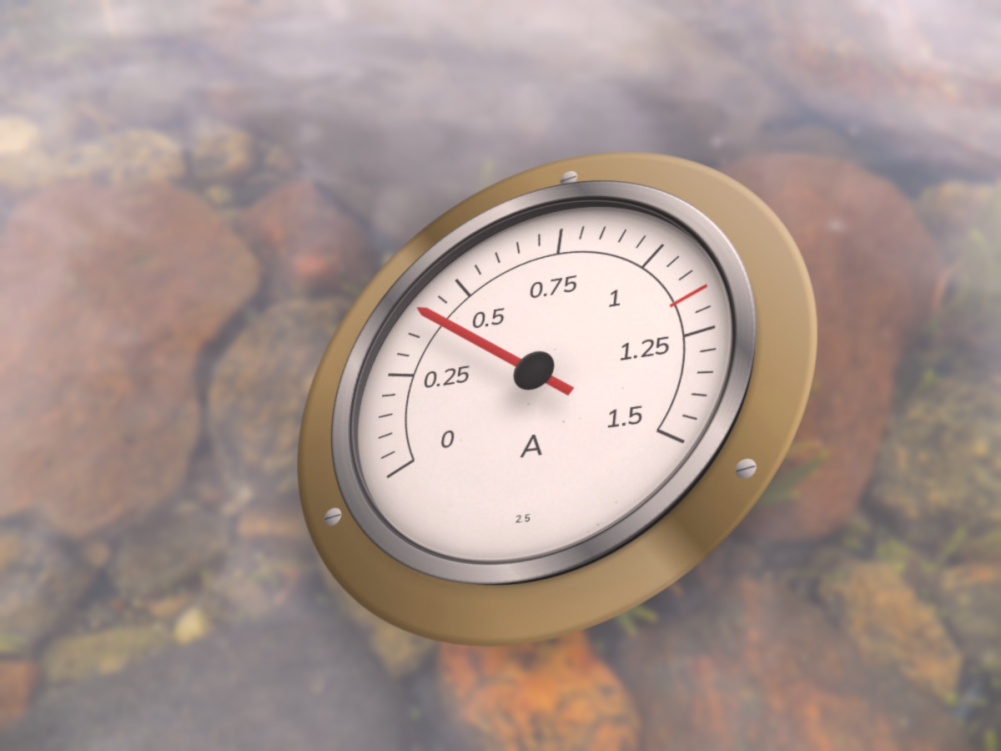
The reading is 0.4 A
